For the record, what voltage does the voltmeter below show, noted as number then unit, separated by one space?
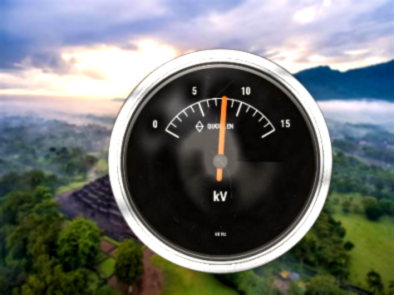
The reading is 8 kV
